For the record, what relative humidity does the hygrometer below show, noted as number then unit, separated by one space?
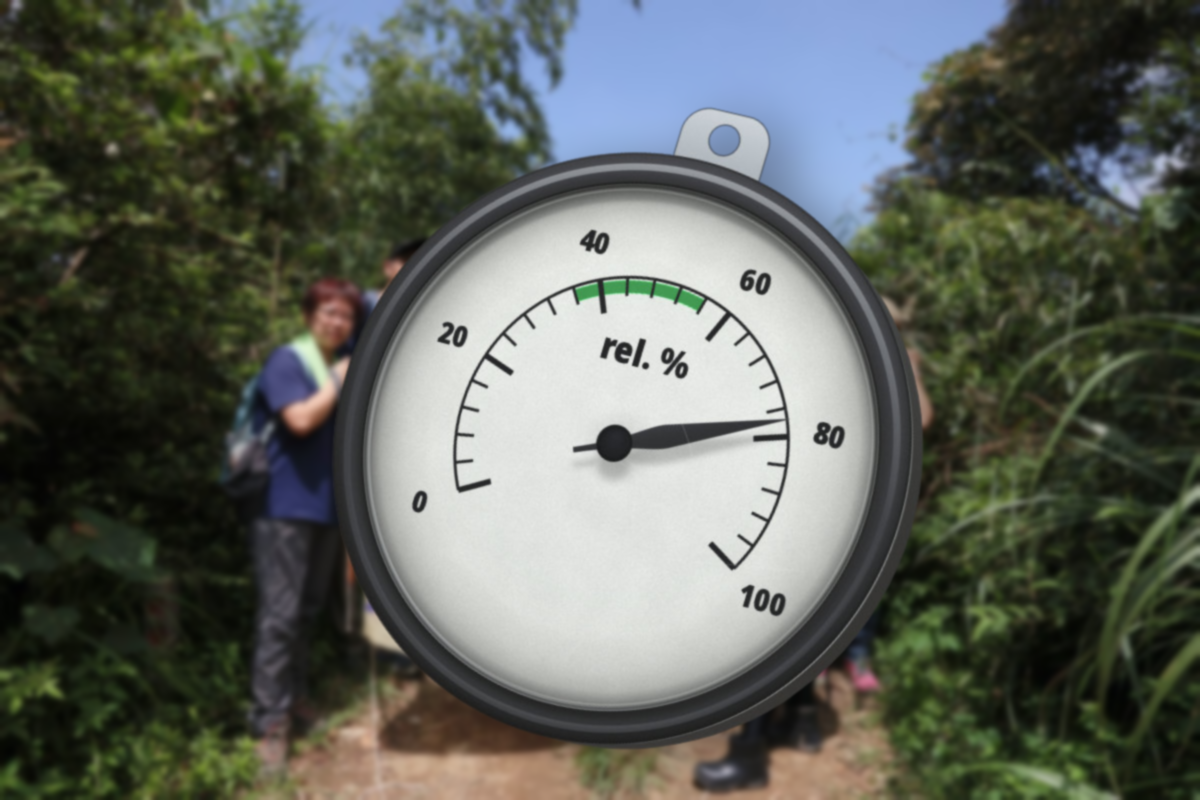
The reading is 78 %
